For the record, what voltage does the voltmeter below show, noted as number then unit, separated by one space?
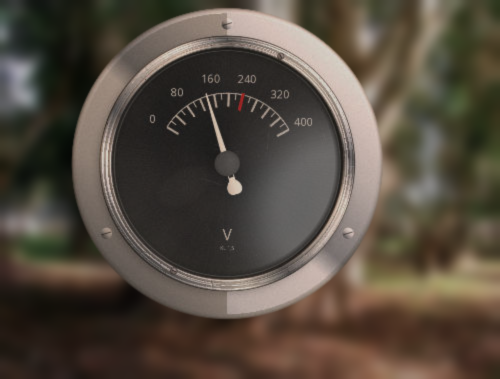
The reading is 140 V
